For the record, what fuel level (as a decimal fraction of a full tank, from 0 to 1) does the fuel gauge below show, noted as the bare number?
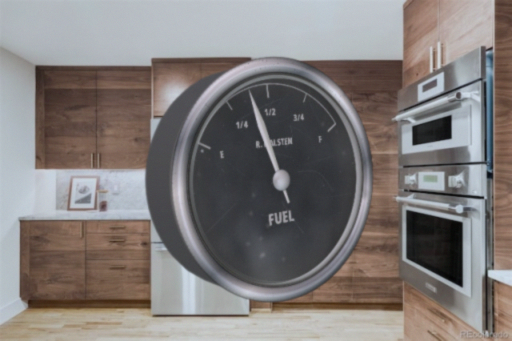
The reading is 0.375
